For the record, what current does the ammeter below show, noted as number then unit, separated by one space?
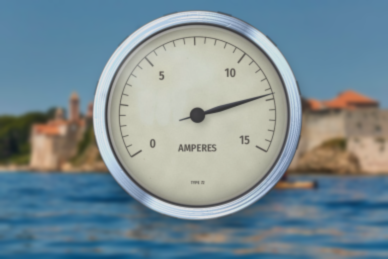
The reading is 12.25 A
